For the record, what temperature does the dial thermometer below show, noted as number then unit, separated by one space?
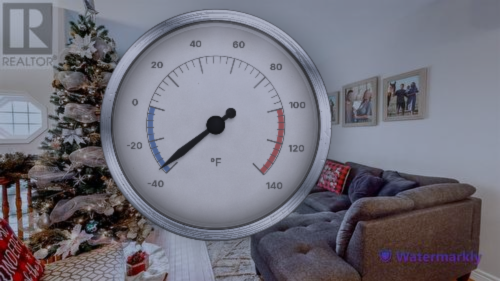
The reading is -36 °F
